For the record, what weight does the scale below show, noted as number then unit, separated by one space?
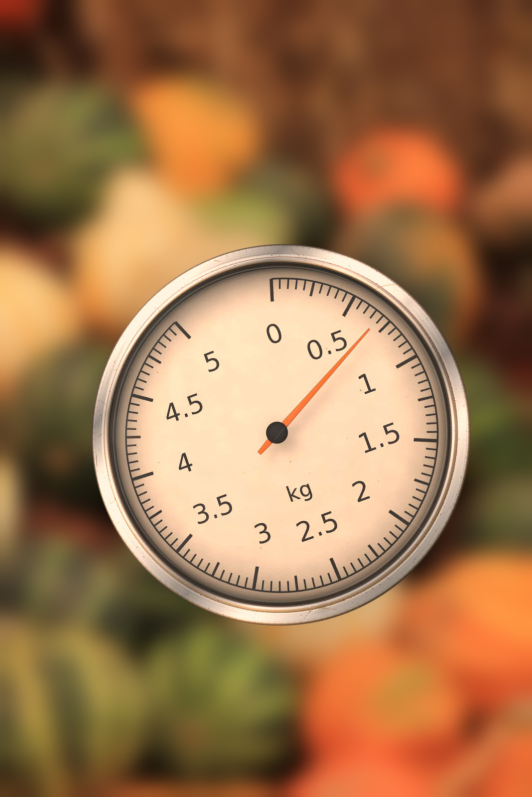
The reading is 0.7 kg
